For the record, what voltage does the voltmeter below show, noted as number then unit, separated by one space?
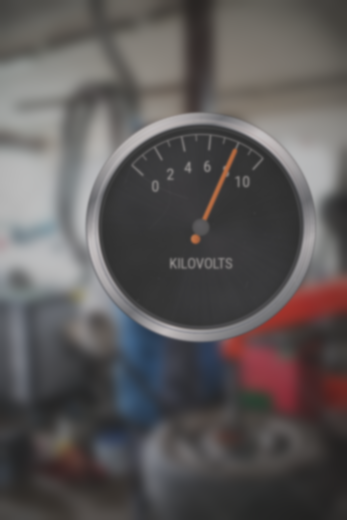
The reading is 8 kV
